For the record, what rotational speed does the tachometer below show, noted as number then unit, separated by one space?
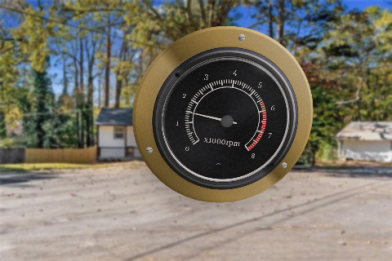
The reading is 1500 rpm
